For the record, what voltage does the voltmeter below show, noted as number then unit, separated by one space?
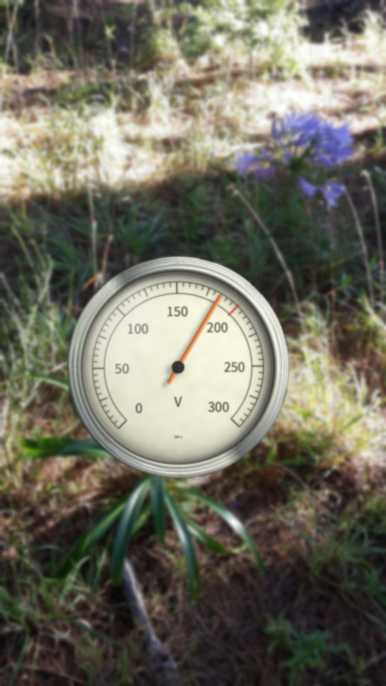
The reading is 185 V
